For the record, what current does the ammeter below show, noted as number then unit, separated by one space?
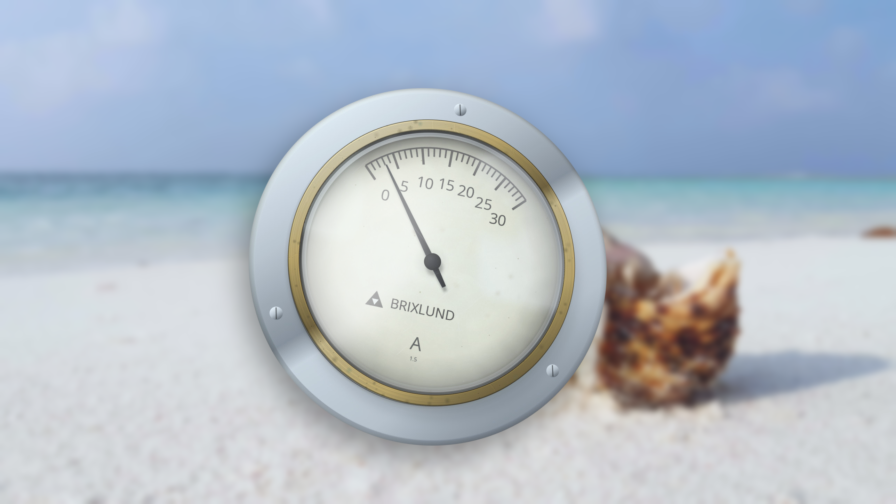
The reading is 3 A
